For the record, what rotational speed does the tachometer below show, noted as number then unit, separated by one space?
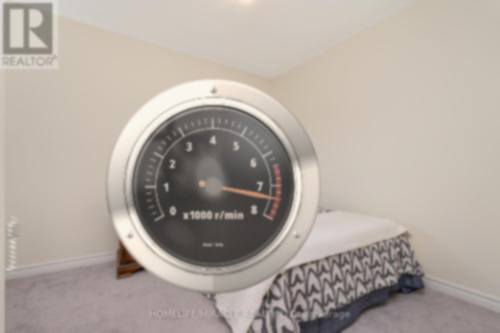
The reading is 7400 rpm
